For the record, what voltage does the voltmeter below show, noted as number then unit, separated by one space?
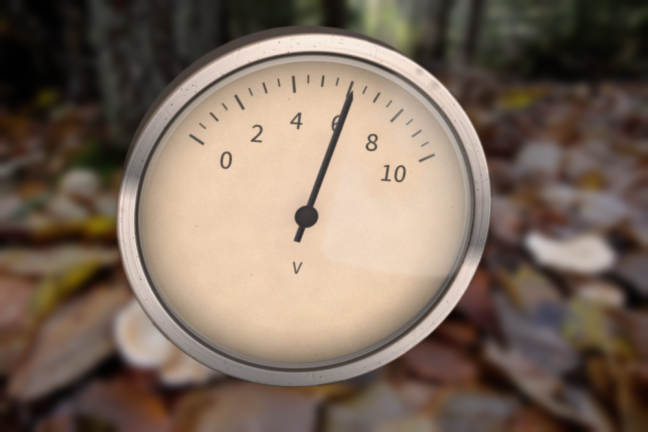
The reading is 6 V
